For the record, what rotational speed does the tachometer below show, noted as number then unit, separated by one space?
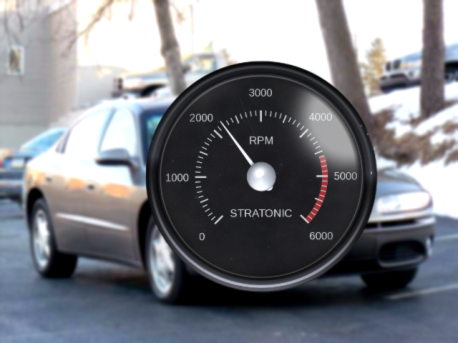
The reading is 2200 rpm
